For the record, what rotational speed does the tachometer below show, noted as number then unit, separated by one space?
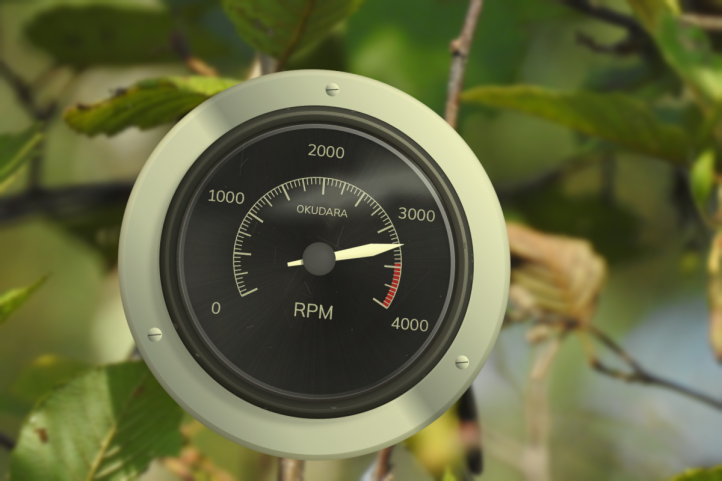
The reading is 3250 rpm
